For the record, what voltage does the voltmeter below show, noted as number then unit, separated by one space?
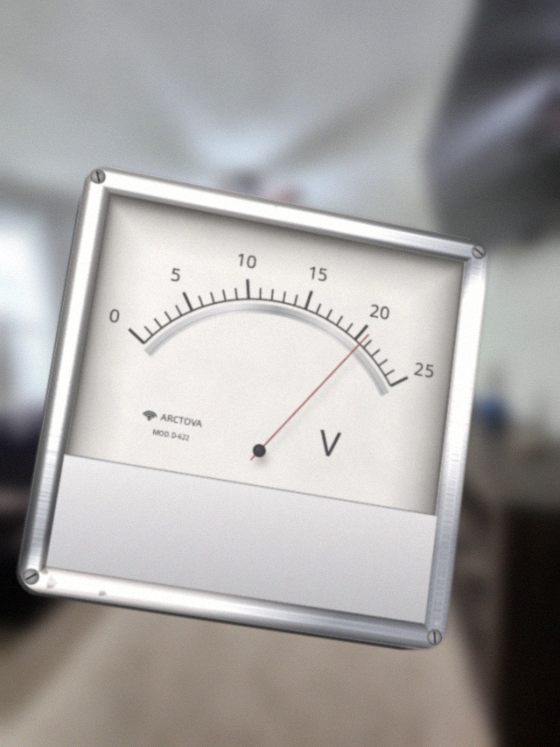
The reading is 20.5 V
